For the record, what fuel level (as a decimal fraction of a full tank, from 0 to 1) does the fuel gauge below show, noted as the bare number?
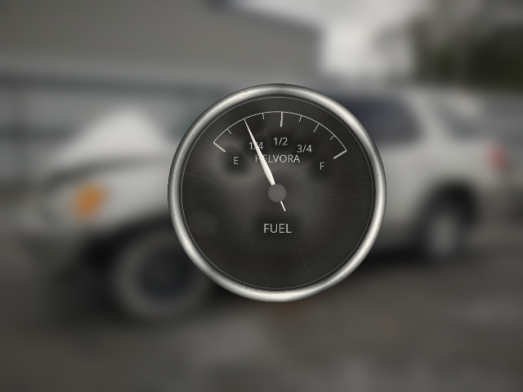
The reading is 0.25
